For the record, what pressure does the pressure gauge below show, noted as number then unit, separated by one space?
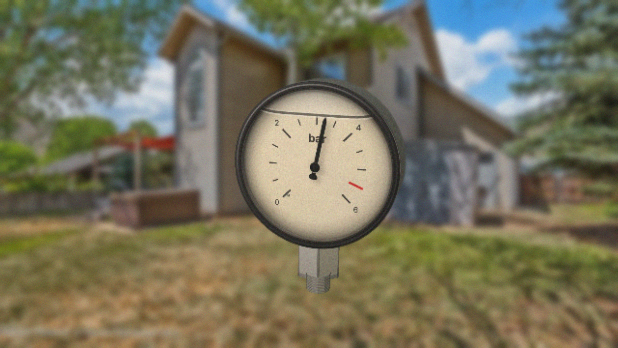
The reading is 3.25 bar
